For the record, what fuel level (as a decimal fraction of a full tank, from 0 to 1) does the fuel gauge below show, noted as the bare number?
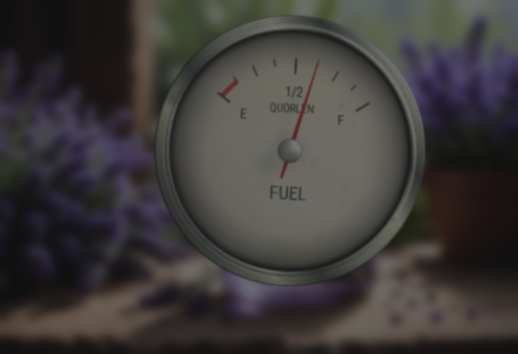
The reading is 0.625
